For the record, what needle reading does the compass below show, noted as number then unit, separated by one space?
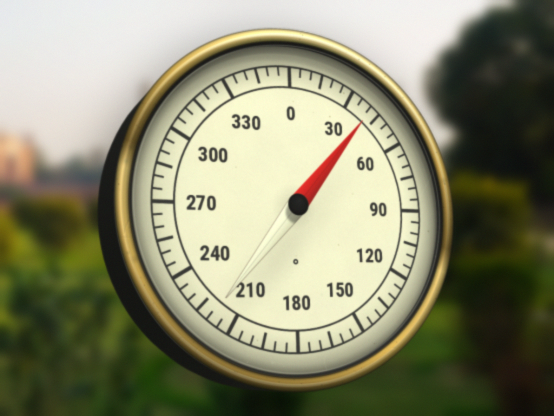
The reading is 40 °
